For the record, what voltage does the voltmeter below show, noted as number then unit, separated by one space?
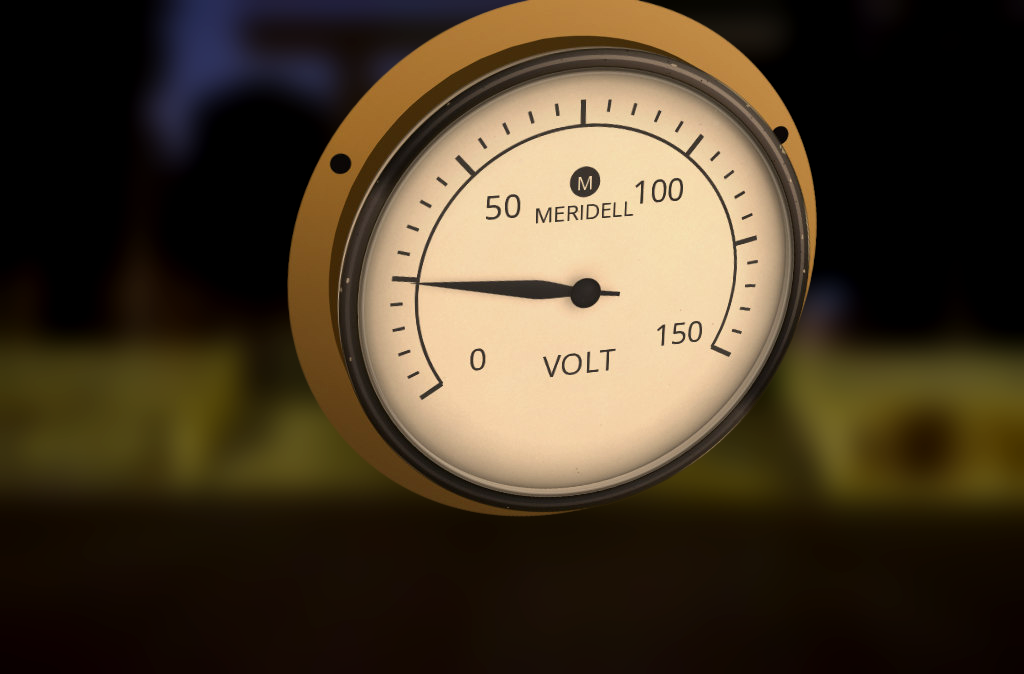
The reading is 25 V
